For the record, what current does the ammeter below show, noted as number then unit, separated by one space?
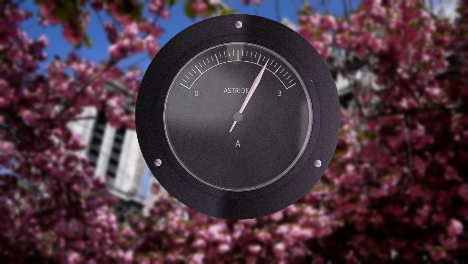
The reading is 2.2 A
